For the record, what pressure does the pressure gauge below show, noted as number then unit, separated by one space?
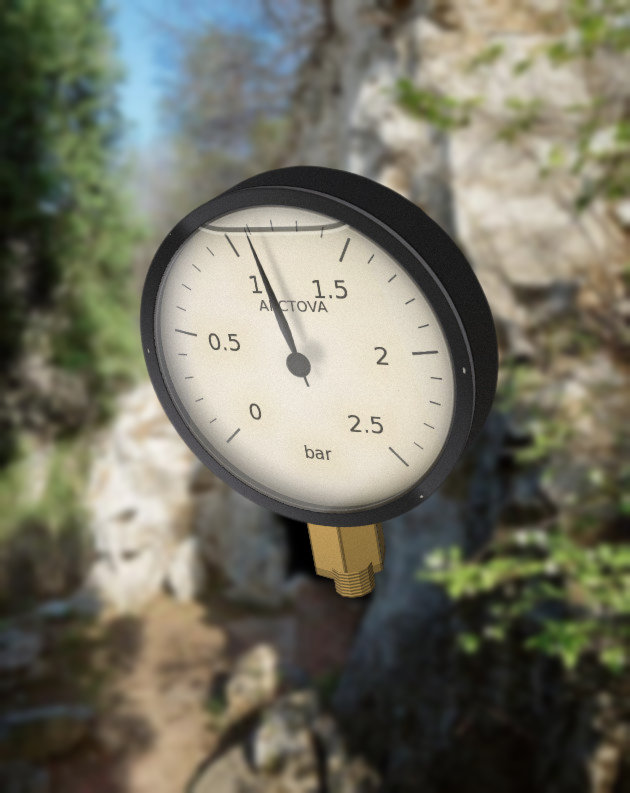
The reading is 1.1 bar
